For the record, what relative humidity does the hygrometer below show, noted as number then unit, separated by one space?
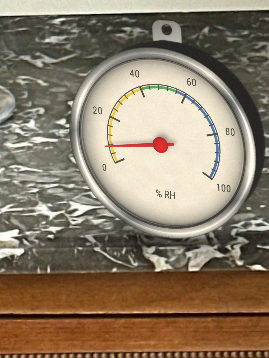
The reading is 8 %
